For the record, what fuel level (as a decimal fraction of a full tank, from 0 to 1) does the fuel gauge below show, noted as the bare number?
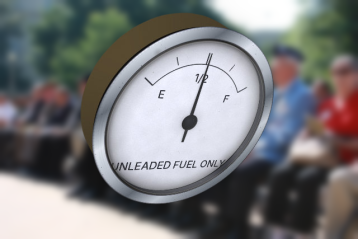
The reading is 0.5
